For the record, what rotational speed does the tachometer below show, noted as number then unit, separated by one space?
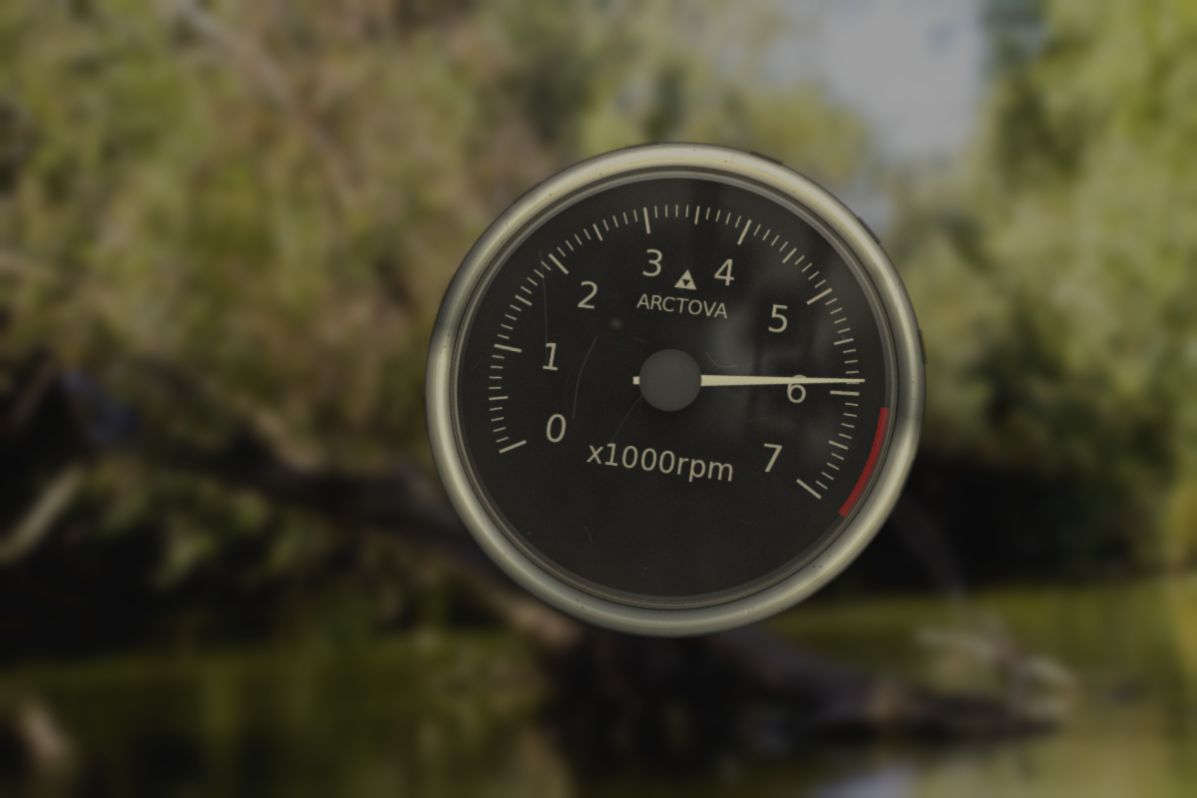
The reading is 5900 rpm
